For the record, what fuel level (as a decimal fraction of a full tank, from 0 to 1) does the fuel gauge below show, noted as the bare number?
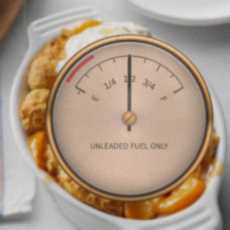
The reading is 0.5
